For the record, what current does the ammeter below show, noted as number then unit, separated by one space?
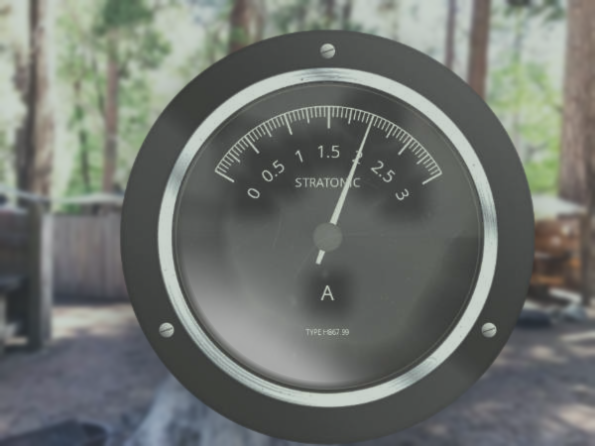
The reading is 2 A
